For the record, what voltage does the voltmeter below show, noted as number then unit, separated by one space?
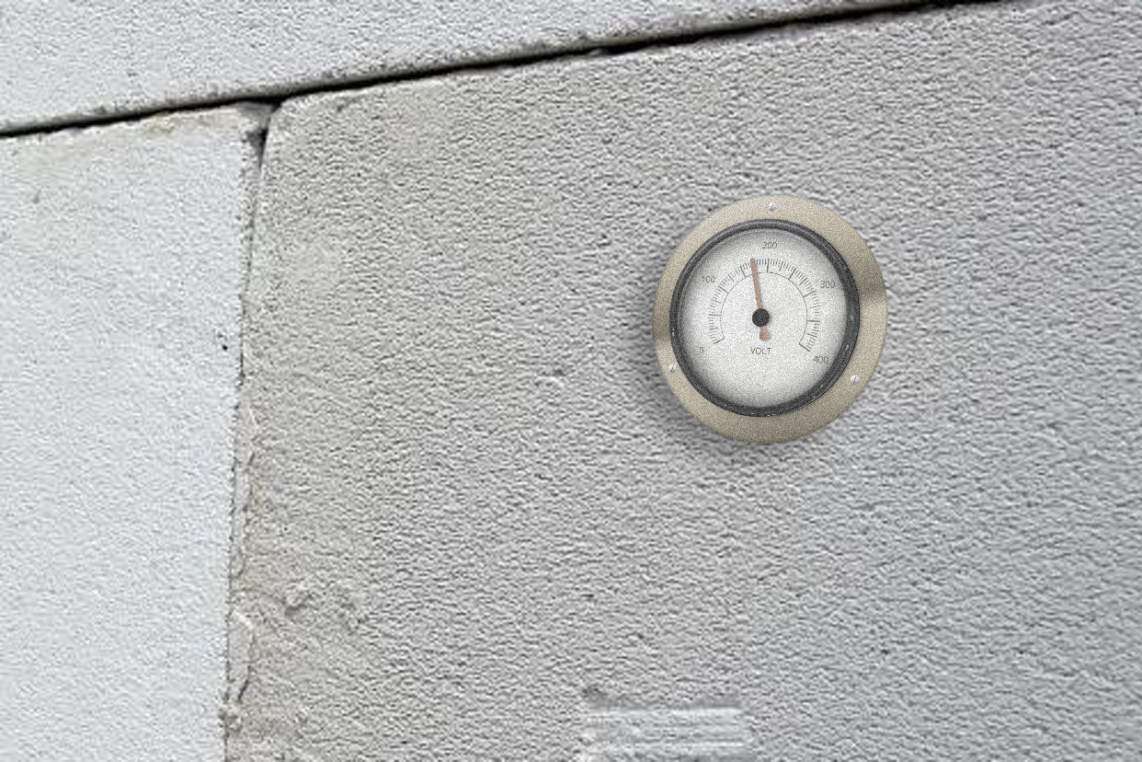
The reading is 175 V
